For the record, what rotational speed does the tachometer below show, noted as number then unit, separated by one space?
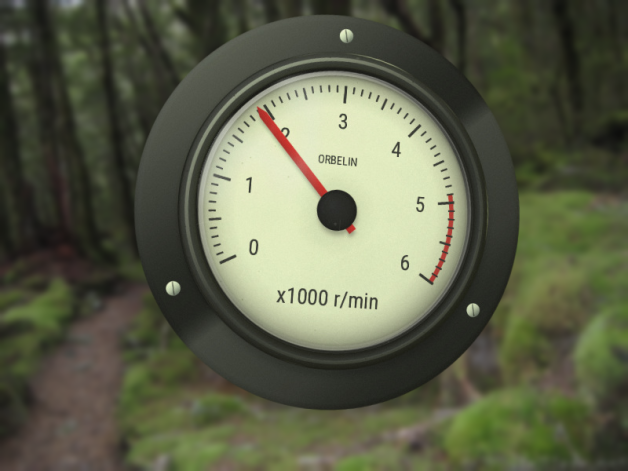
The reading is 1900 rpm
